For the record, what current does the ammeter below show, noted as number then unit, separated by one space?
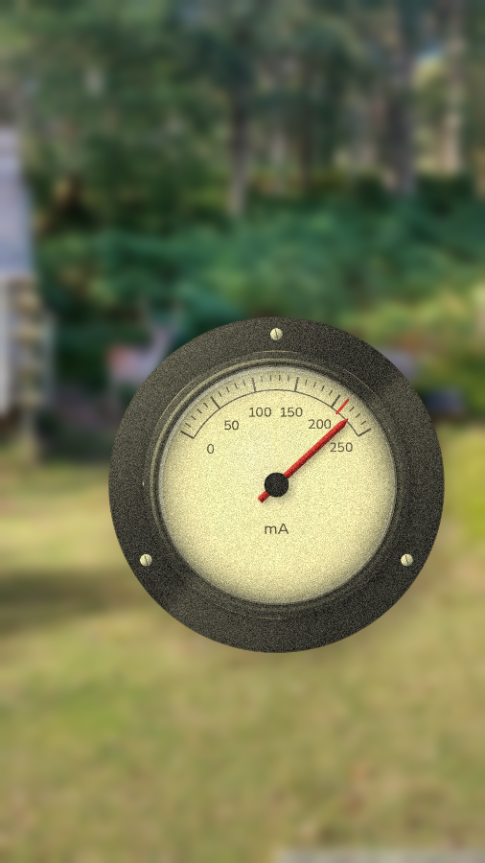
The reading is 225 mA
